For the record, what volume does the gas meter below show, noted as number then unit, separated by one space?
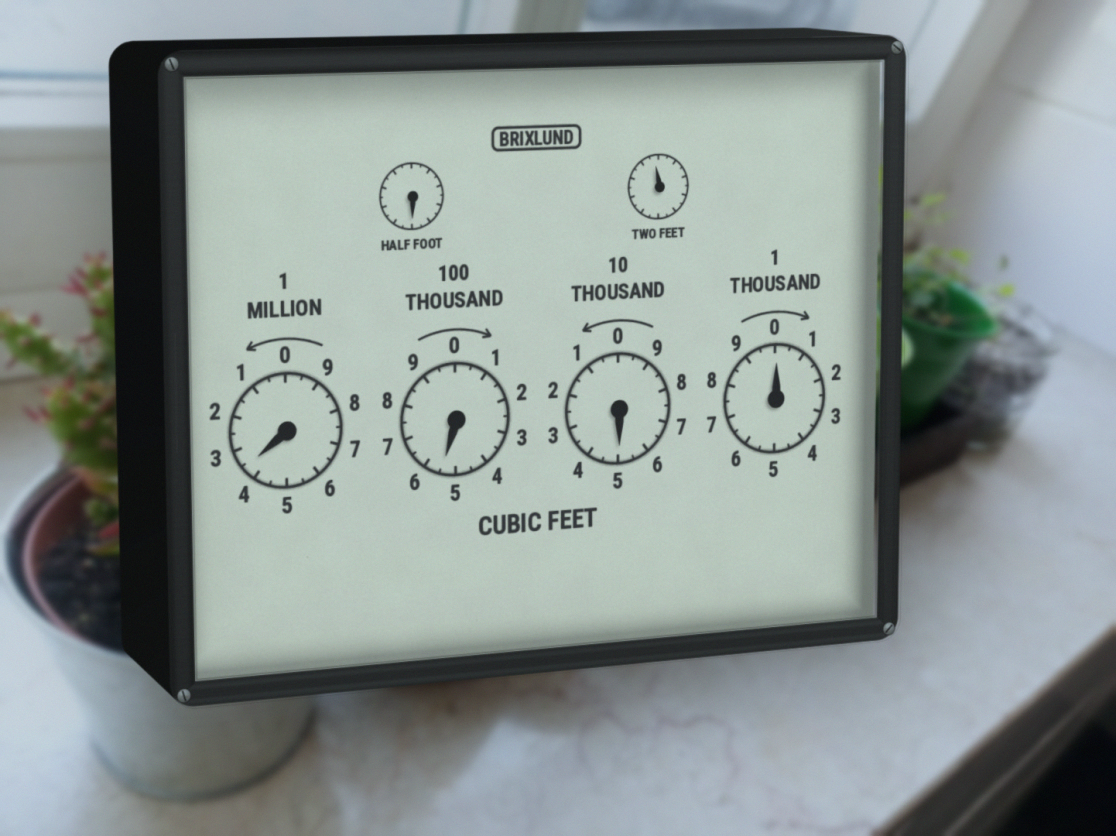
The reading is 355000 ft³
